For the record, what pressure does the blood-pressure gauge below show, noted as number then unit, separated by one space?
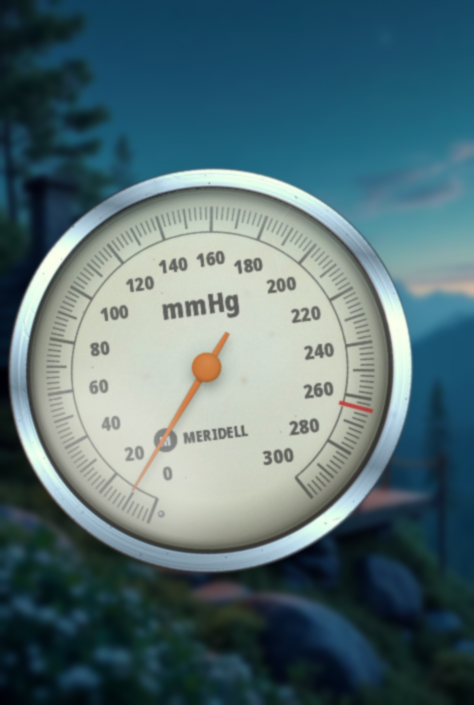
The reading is 10 mmHg
